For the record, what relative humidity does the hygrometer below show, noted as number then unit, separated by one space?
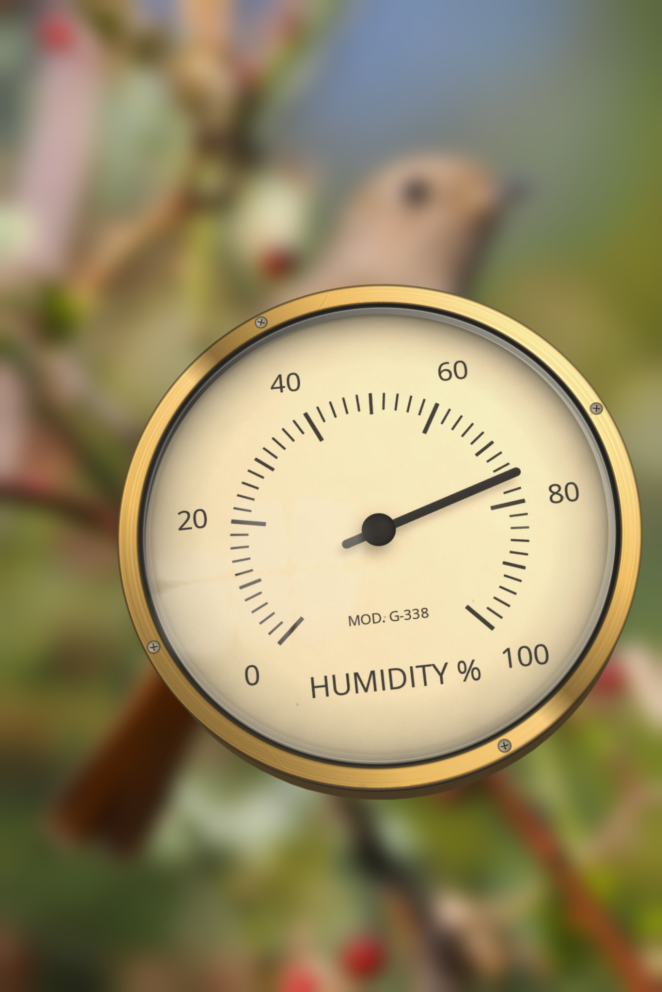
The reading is 76 %
